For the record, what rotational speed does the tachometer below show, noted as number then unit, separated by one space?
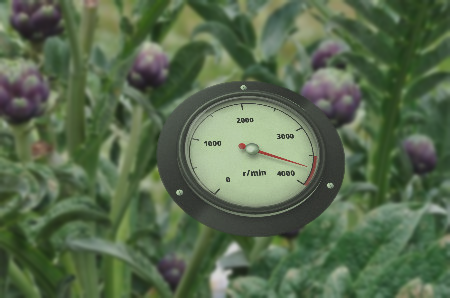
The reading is 3750 rpm
